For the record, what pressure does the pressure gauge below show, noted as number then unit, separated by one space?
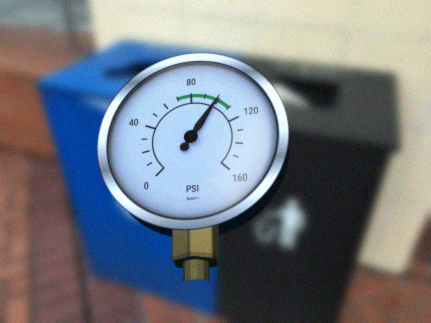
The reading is 100 psi
